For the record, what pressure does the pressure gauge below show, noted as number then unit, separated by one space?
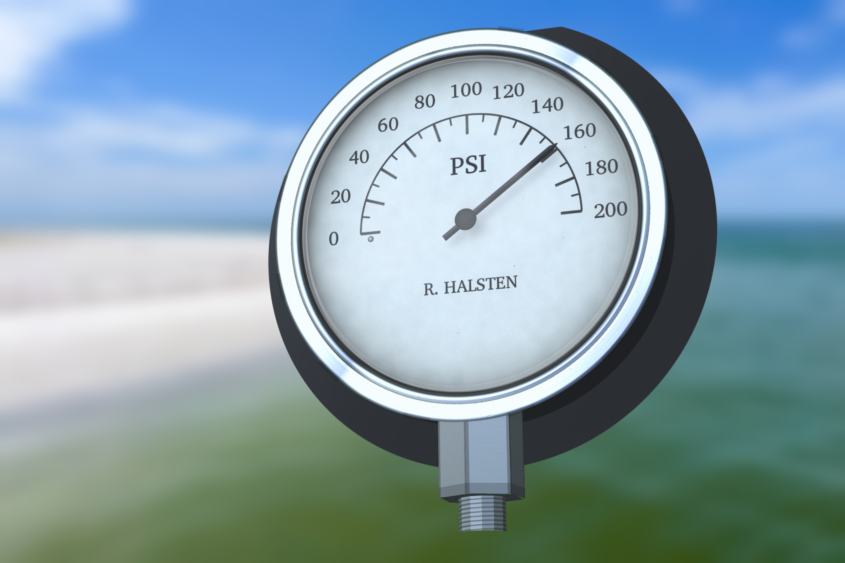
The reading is 160 psi
